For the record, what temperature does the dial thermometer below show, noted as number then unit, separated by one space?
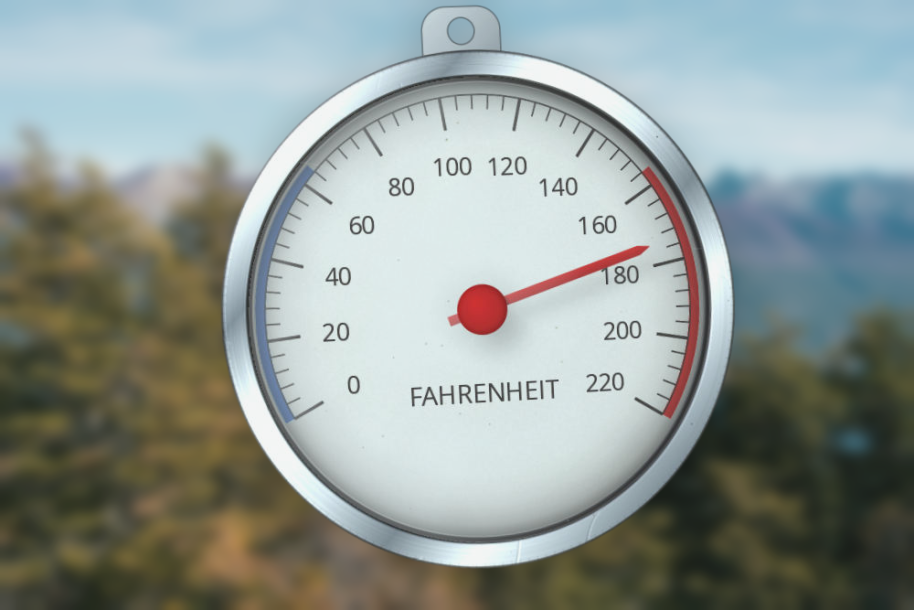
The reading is 174 °F
